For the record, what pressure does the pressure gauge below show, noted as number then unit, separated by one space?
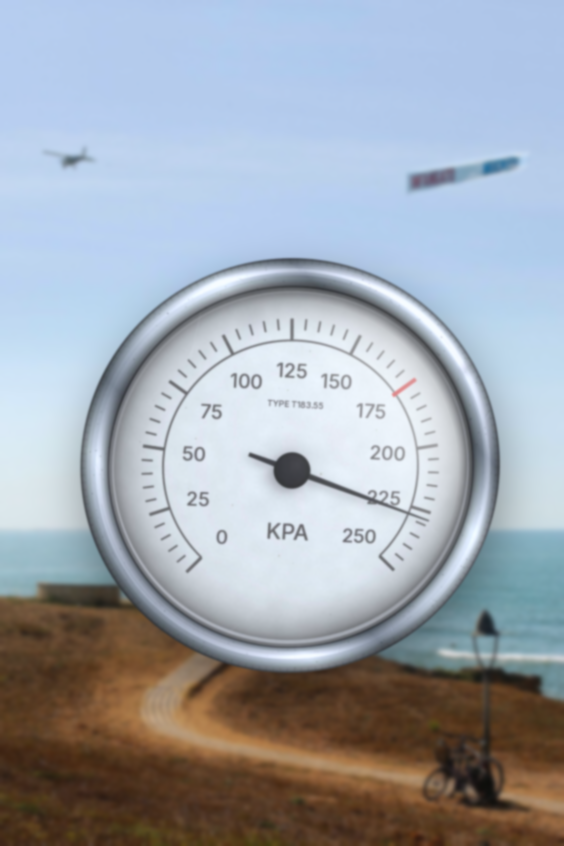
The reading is 227.5 kPa
